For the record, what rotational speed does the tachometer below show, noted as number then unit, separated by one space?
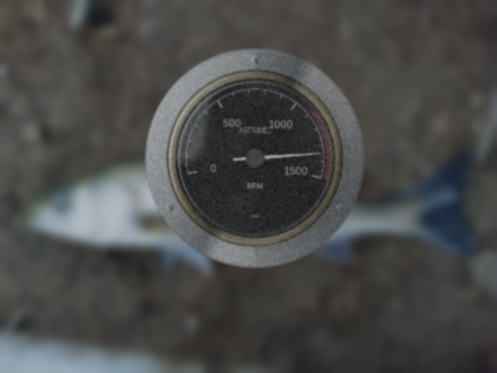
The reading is 1350 rpm
